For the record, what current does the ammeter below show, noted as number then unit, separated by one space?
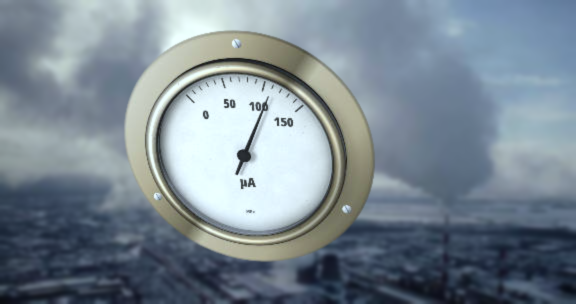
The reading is 110 µA
